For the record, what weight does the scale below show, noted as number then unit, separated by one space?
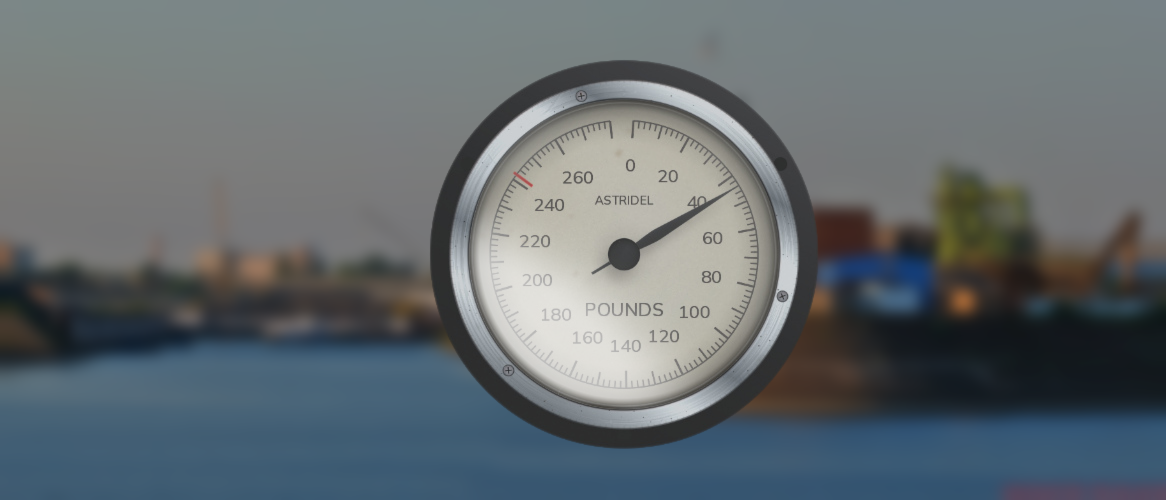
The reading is 44 lb
